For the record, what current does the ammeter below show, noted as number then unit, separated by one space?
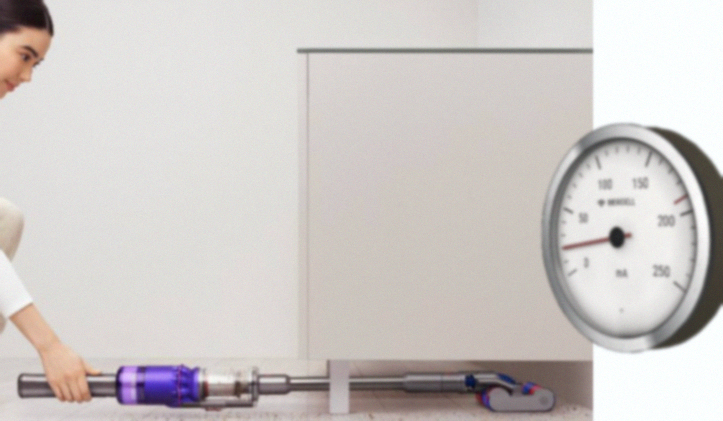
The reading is 20 mA
